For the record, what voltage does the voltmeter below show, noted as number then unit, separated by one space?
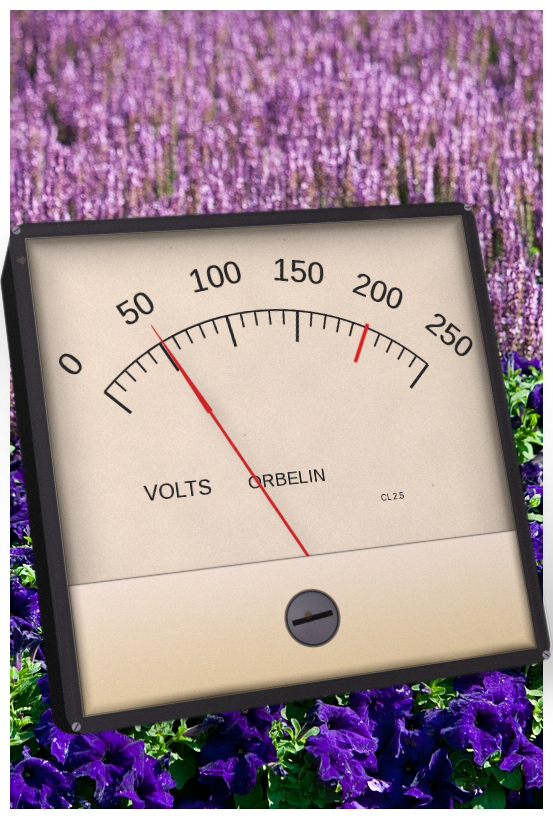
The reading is 50 V
